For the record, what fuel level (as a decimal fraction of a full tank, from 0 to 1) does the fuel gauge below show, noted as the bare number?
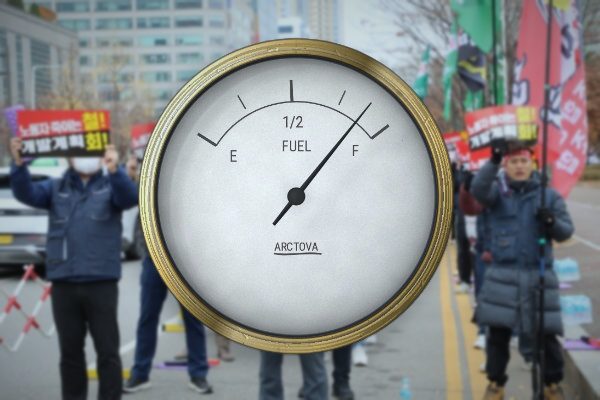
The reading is 0.875
